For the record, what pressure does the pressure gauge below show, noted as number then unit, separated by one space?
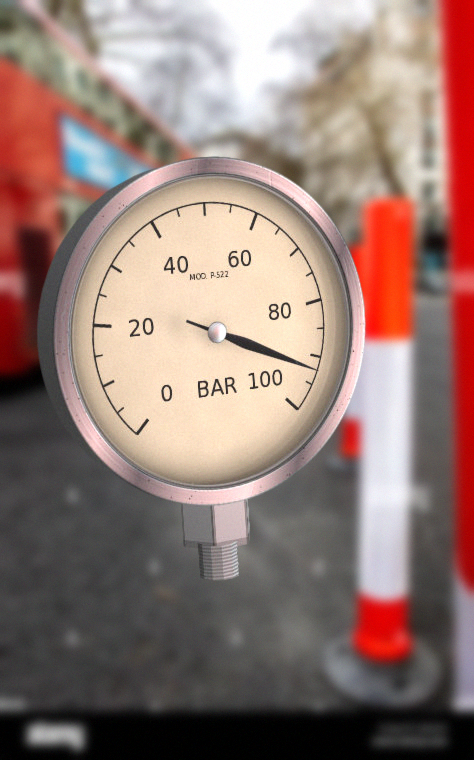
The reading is 92.5 bar
